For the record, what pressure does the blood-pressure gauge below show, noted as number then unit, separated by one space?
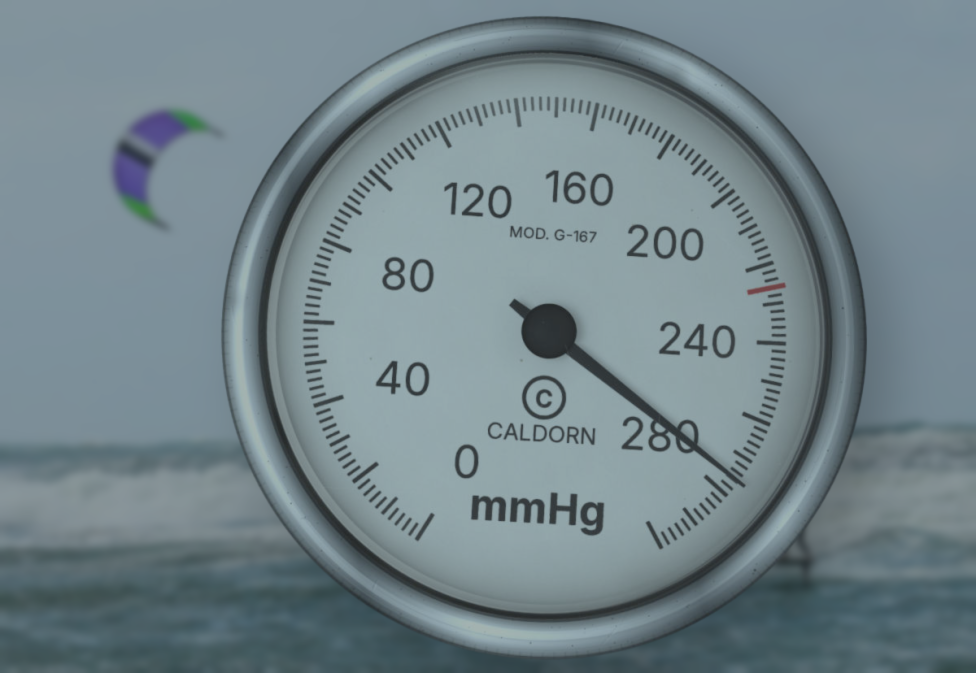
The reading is 276 mmHg
